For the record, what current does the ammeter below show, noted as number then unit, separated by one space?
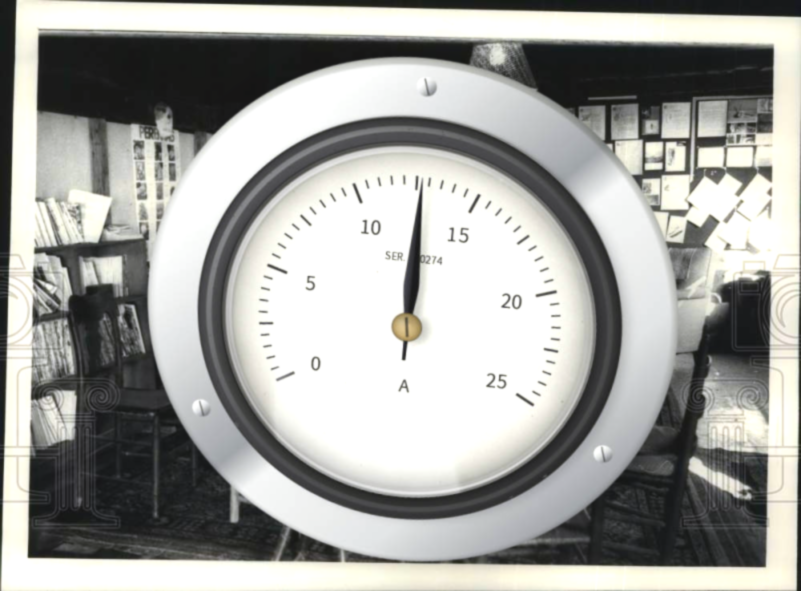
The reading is 12.75 A
